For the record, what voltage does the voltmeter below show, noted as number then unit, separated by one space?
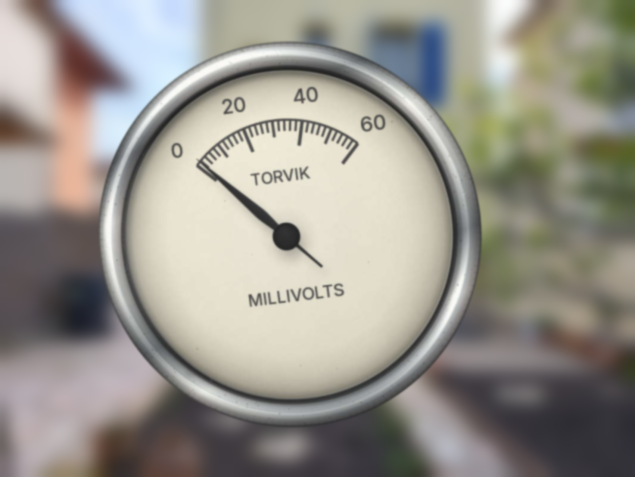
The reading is 2 mV
